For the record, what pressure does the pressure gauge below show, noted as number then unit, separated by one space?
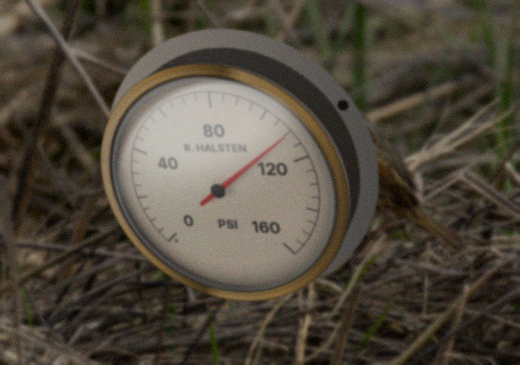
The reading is 110 psi
